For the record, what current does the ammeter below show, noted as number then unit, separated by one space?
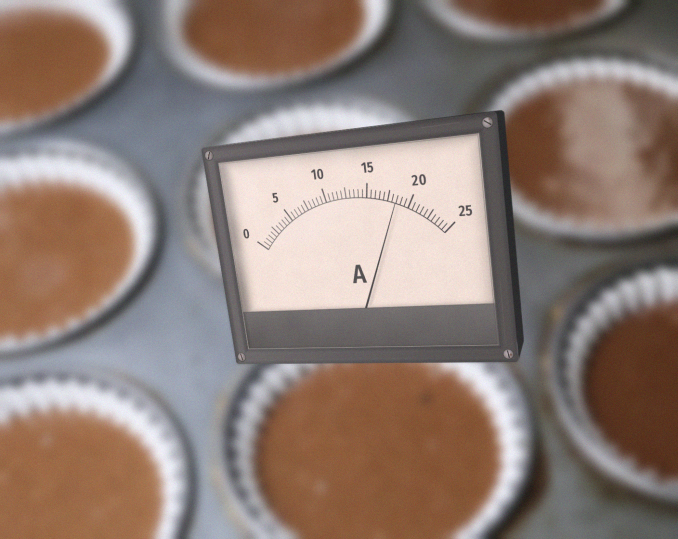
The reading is 18.5 A
